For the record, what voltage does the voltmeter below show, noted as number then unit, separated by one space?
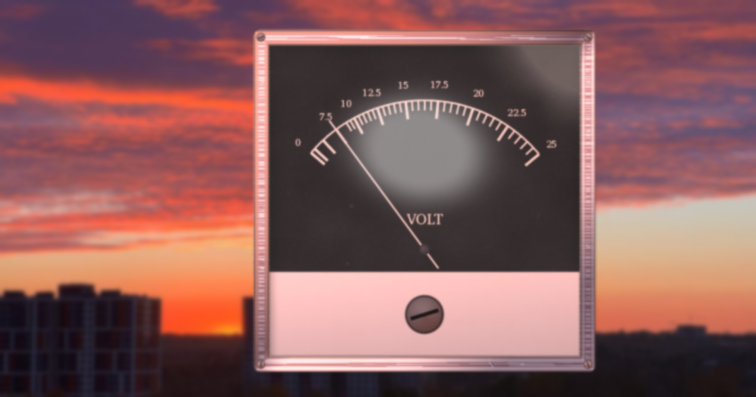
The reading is 7.5 V
